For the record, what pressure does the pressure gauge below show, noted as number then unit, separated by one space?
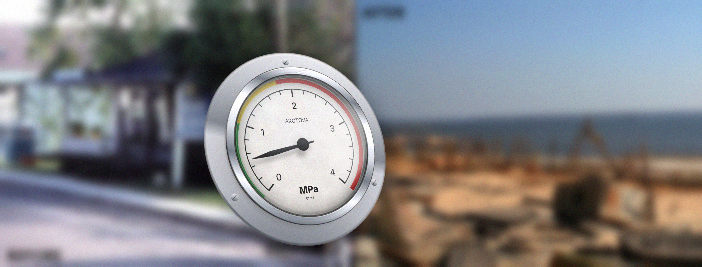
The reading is 0.5 MPa
